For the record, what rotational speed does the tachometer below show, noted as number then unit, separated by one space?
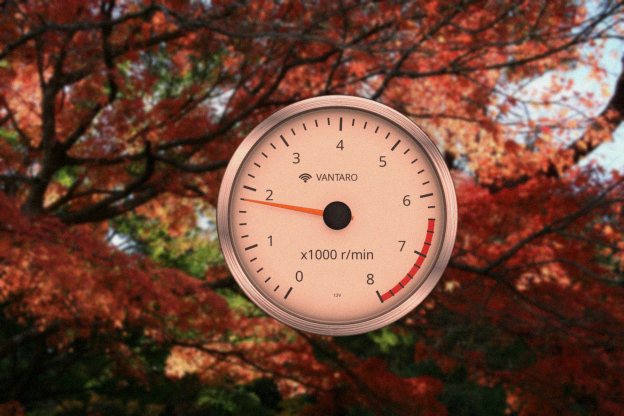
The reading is 1800 rpm
